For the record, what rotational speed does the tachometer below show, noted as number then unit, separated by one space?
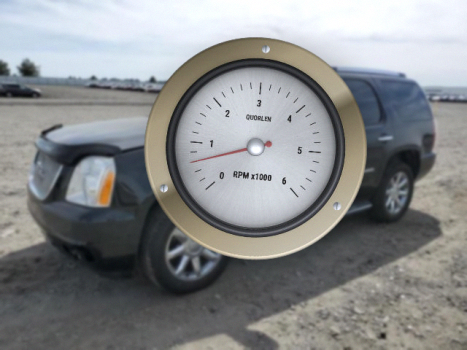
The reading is 600 rpm
